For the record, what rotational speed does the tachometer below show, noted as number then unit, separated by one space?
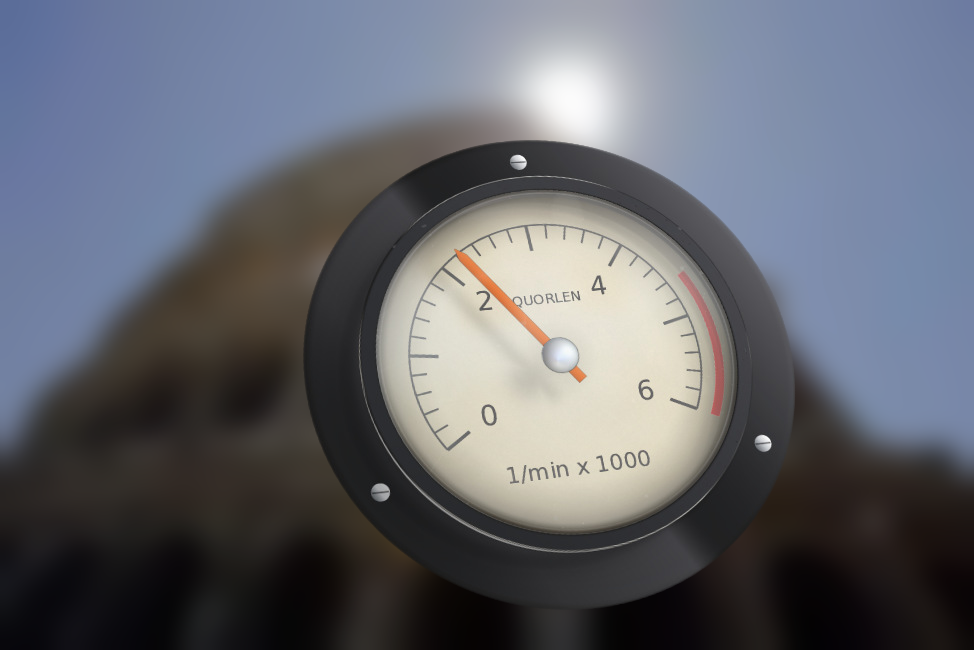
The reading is 2200 rpm
